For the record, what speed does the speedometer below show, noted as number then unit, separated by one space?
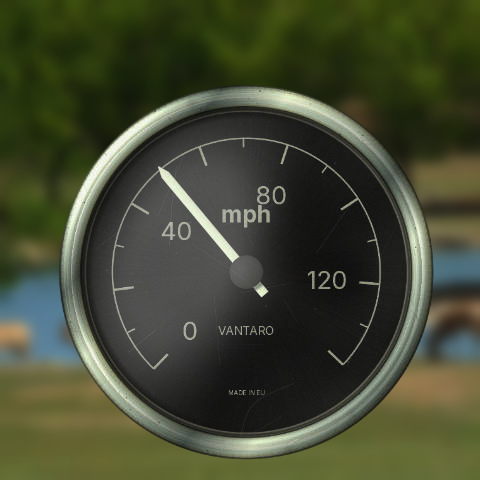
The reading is 50 mph
